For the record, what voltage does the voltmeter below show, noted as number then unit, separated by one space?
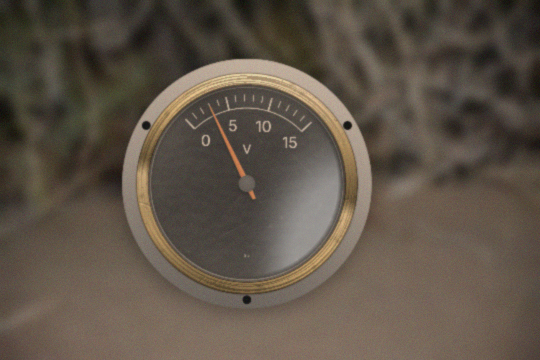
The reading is 3 V
